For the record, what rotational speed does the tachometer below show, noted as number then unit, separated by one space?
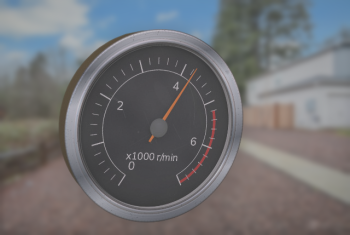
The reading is 4200 rpm
